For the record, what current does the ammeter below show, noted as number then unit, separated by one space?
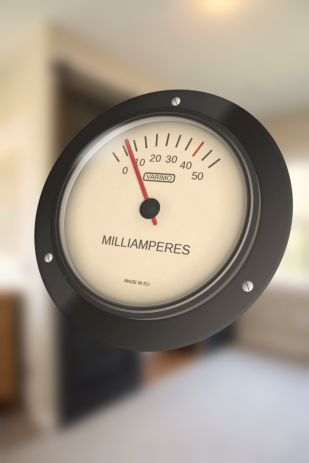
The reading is 7.5 mA
